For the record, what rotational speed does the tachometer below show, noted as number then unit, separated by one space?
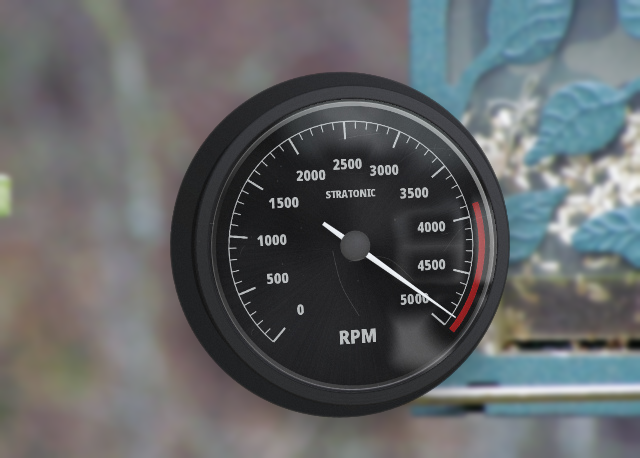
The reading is 4900 rpm
